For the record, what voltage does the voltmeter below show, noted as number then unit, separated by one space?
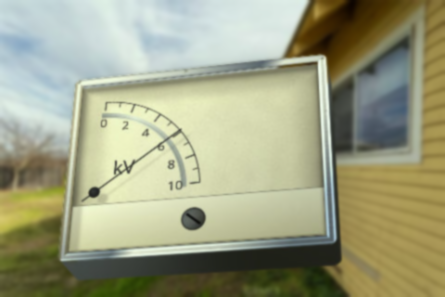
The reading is 6 kV
